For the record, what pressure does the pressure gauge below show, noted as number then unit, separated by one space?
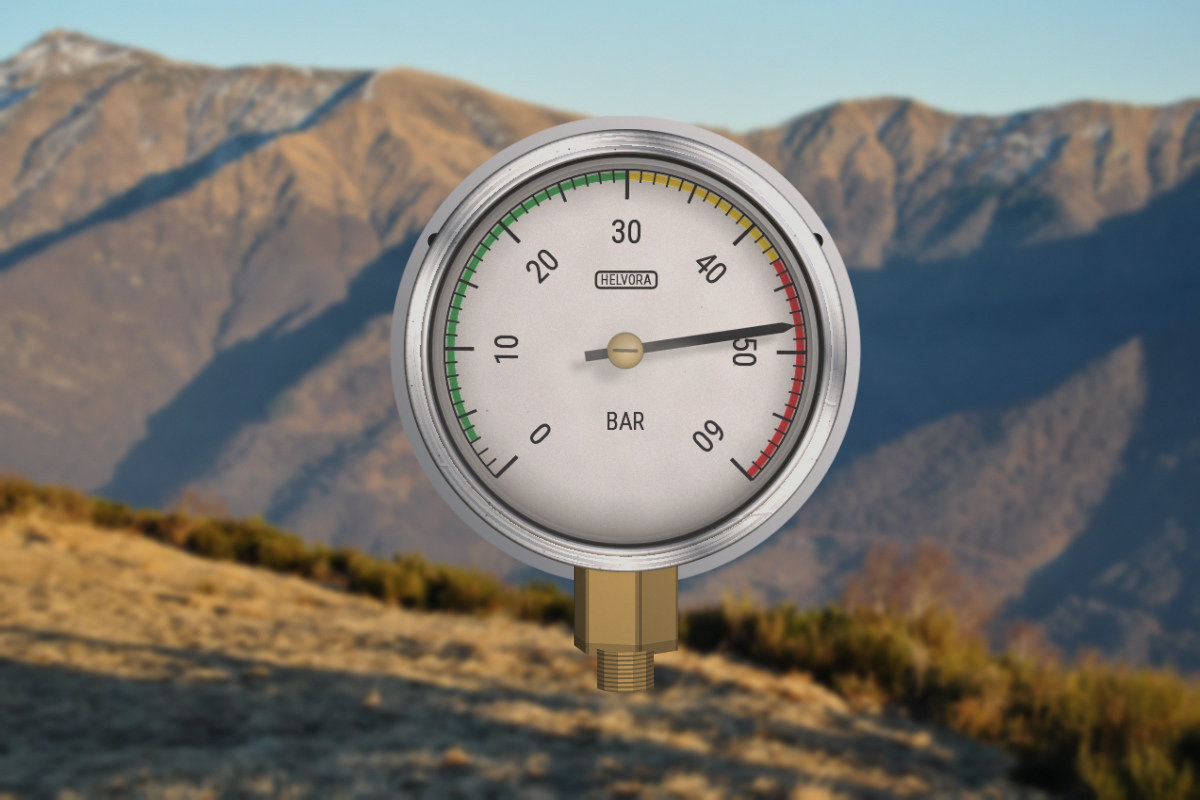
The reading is 48 bar
